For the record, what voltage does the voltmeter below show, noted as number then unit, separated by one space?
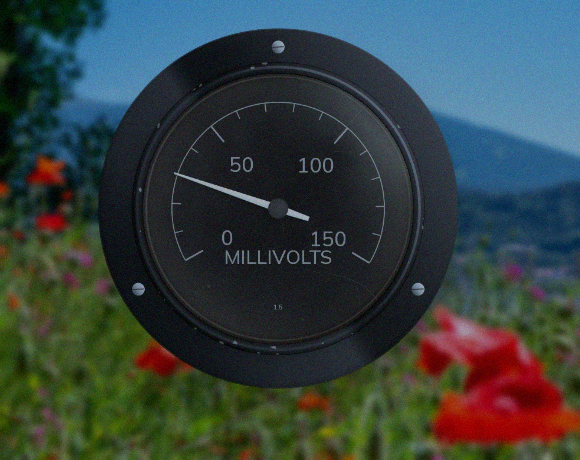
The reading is 30 mV
